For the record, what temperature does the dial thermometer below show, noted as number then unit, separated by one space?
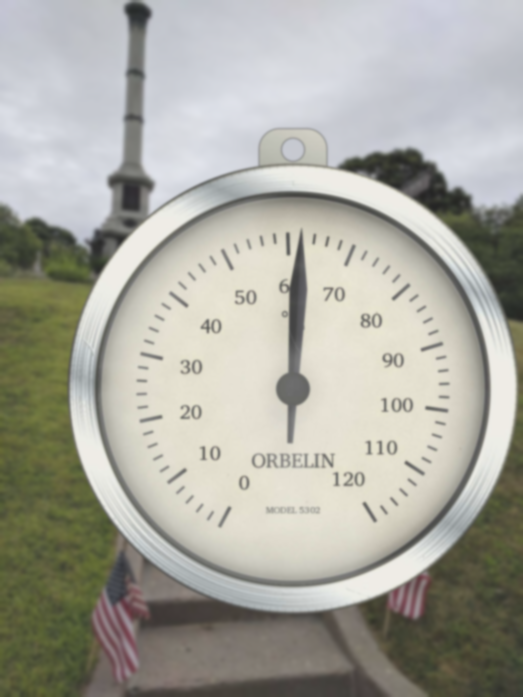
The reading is 62 °C
